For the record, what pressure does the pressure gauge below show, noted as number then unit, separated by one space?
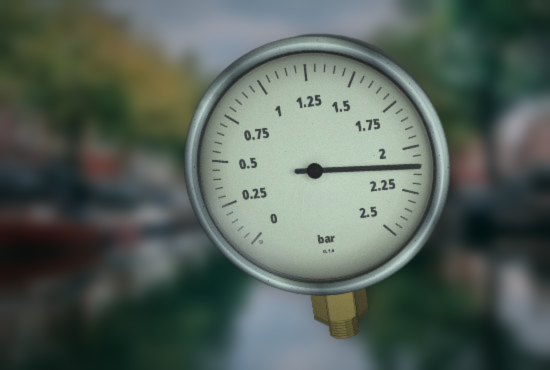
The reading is 2.1 bar
